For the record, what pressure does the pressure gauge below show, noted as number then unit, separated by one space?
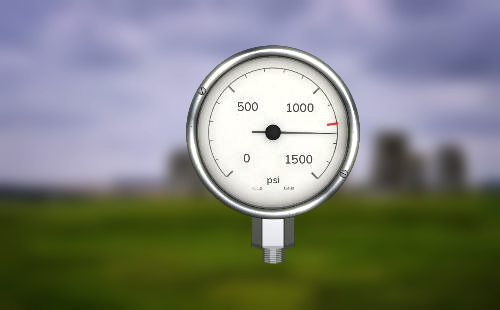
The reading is 1250 psi
